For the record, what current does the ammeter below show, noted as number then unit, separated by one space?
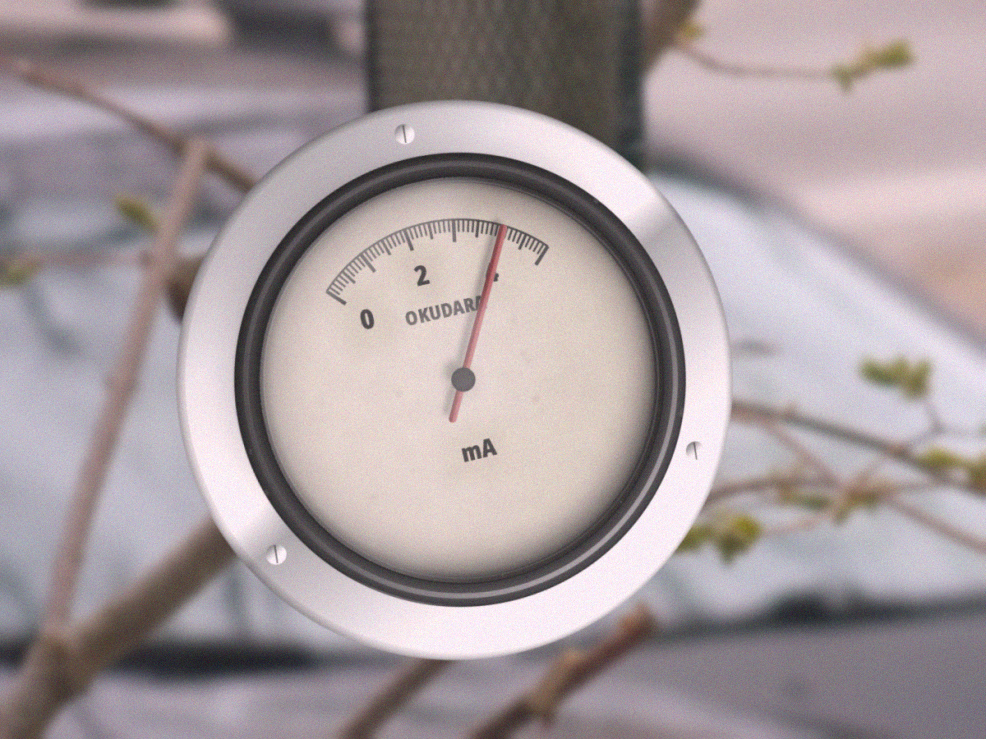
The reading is 4 mA
